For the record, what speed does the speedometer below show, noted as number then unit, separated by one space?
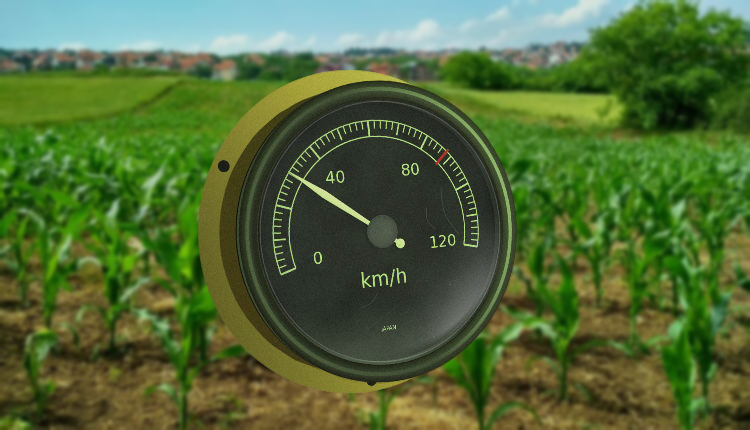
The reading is 30 km/h
